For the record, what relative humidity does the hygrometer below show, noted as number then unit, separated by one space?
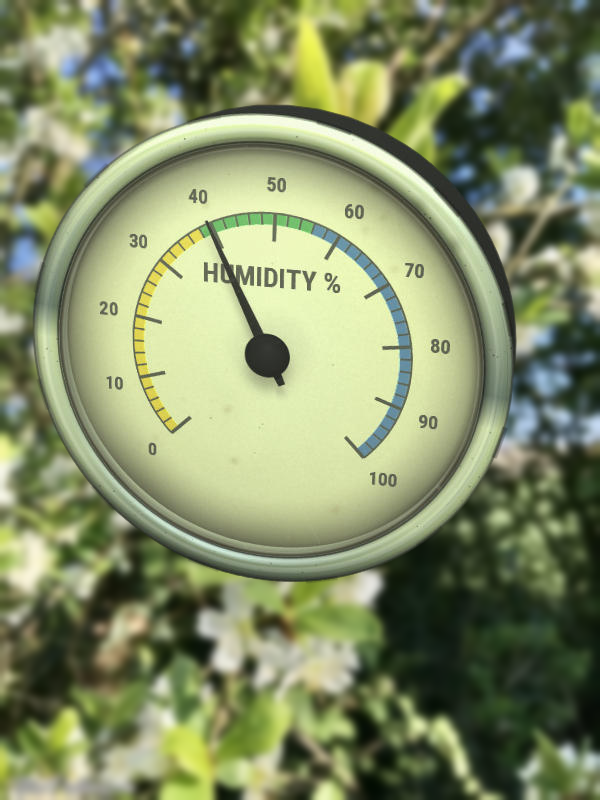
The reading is 40 %
